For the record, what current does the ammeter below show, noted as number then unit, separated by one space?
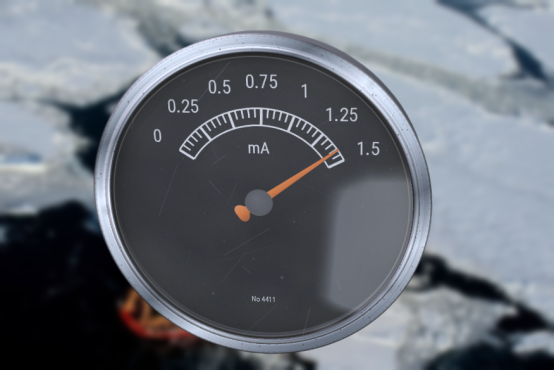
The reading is 1.4 mA
